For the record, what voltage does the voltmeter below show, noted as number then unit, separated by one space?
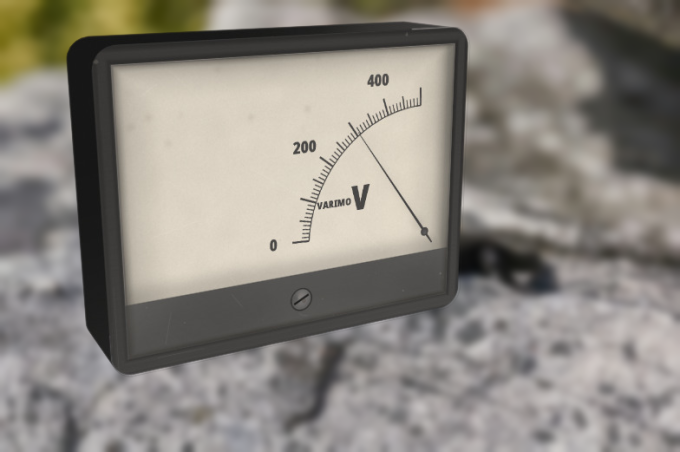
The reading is 300 V
